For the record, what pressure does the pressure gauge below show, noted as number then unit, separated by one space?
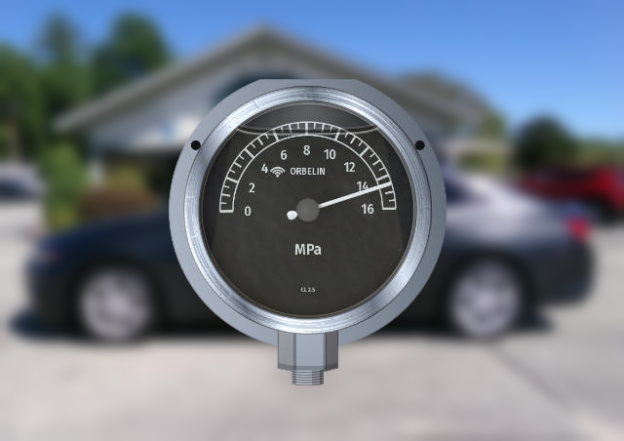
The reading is 14.5 MPa
